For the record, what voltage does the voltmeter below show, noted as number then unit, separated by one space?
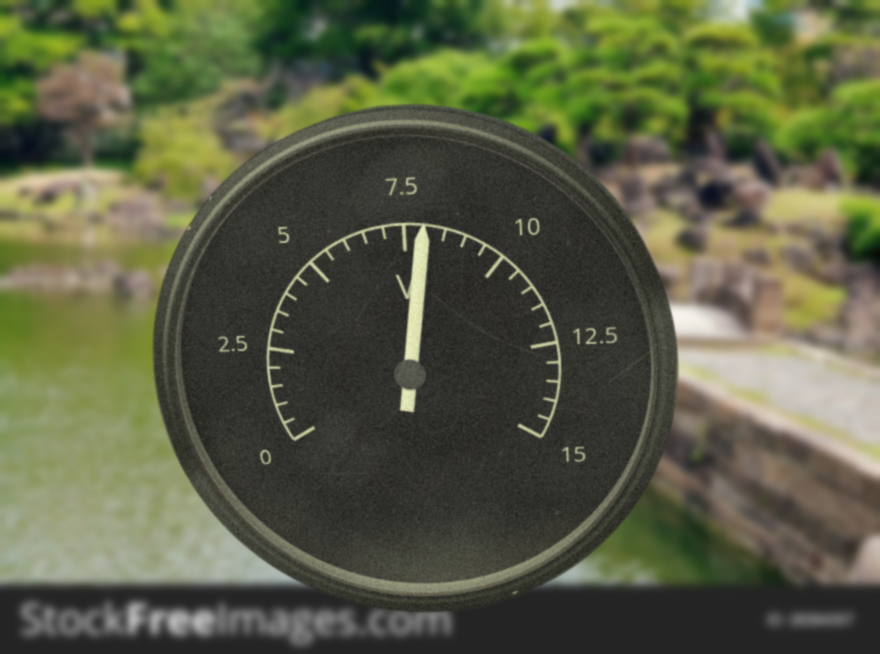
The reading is 8 V
